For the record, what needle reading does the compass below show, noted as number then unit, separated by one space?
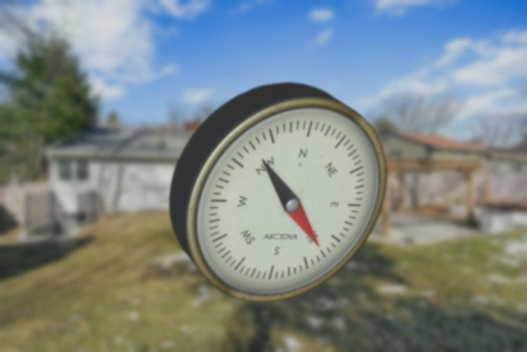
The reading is 135 °
